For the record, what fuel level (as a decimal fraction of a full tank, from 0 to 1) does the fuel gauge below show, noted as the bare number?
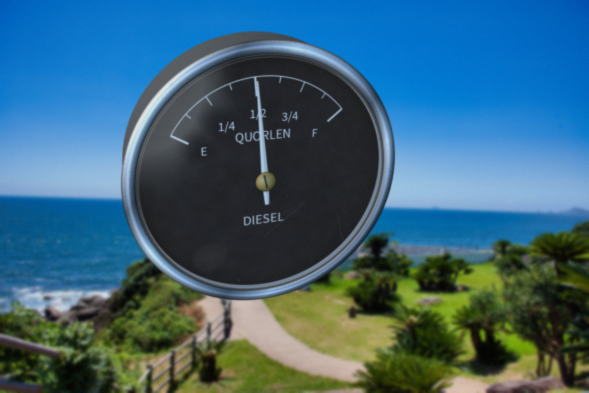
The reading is 0.5
